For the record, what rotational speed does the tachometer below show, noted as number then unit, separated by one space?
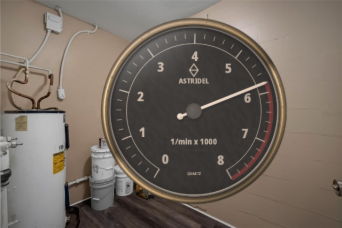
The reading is 5800 rpm
